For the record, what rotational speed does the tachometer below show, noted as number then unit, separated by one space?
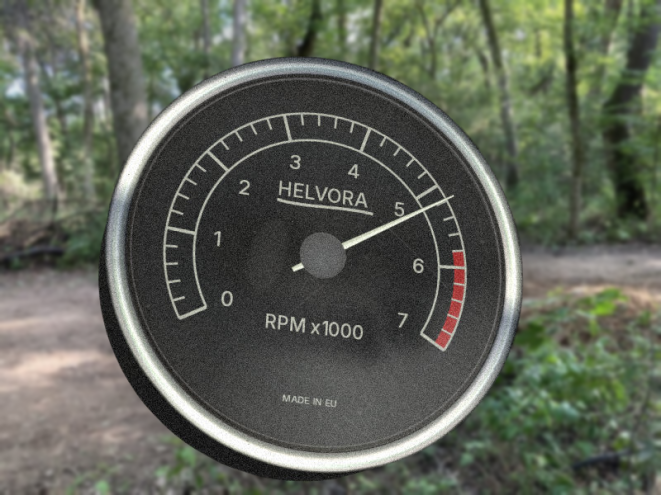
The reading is 5200 rpm
